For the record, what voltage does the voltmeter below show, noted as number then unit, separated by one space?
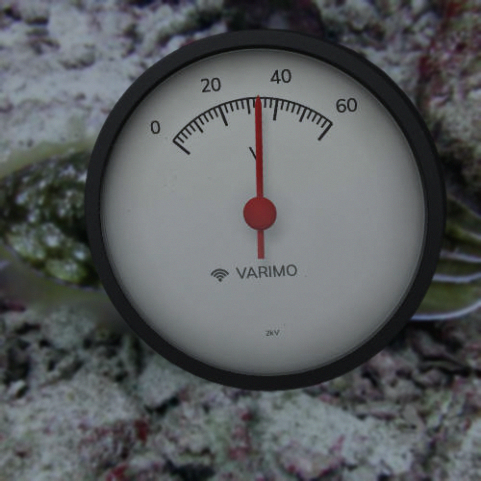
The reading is 34 V
